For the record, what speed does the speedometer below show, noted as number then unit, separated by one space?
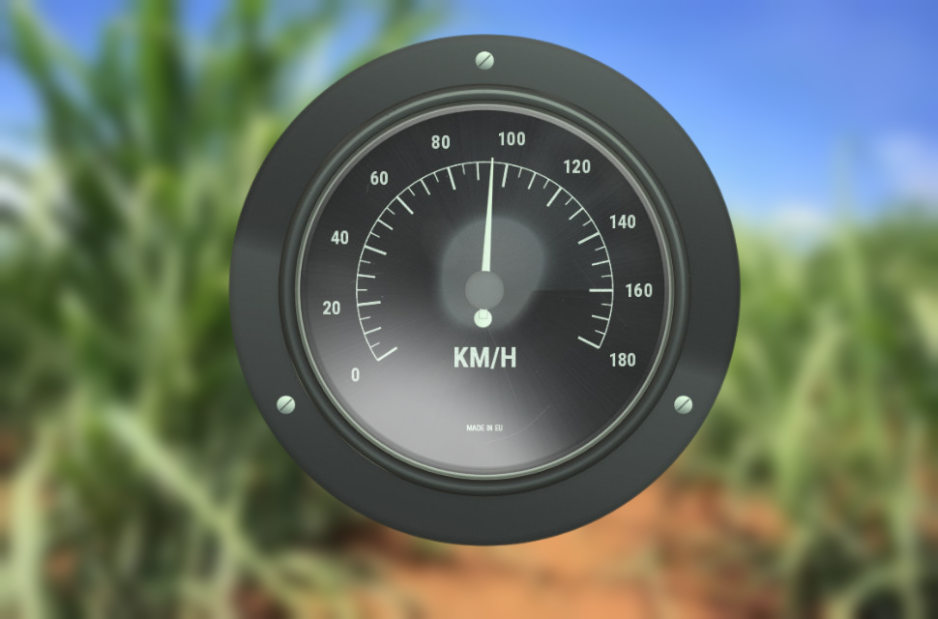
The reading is 95 km/h
